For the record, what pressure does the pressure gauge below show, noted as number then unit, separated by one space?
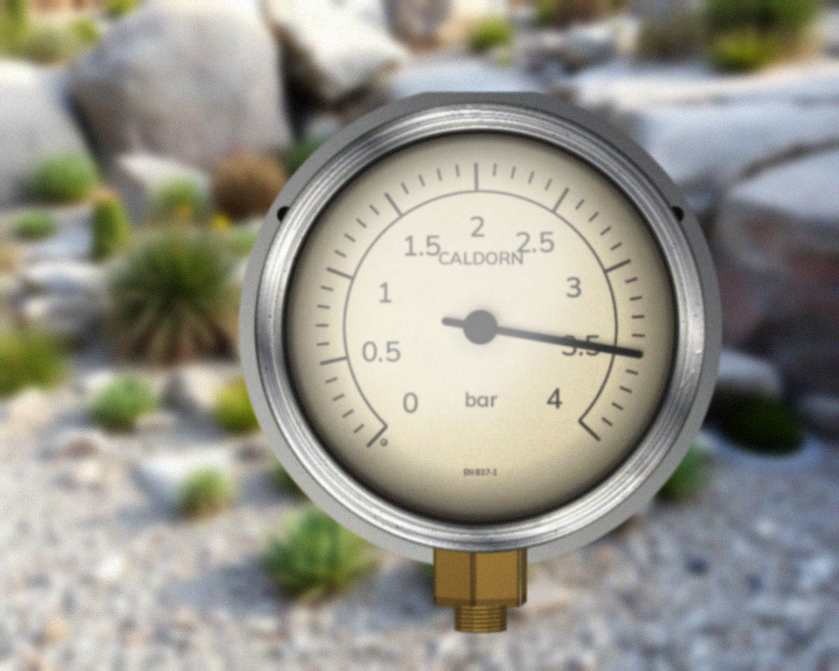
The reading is 3.5 bar
